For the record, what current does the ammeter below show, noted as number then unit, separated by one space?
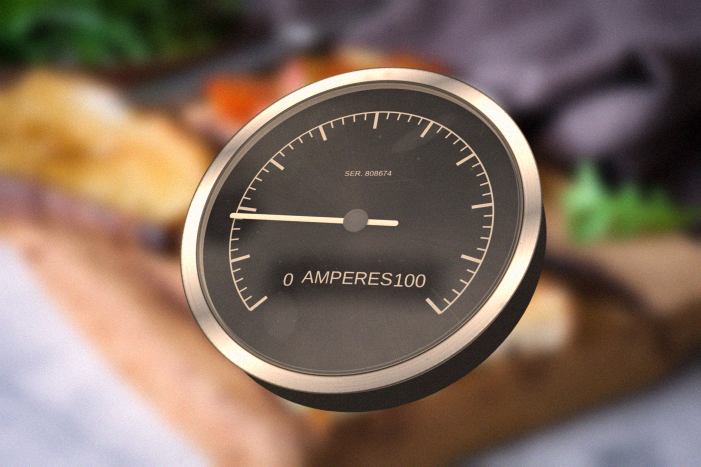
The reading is 18 A
